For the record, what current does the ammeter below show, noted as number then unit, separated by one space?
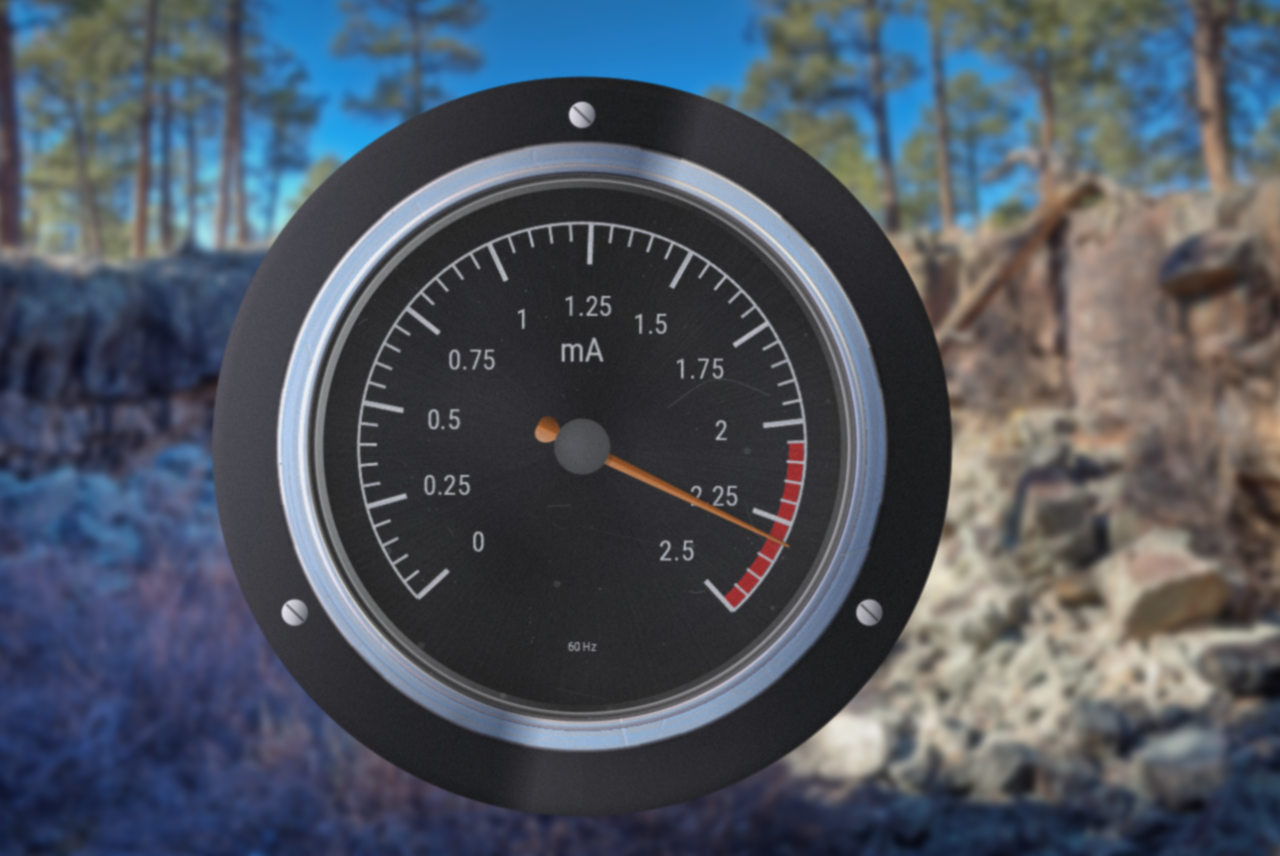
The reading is 2.3 mA
